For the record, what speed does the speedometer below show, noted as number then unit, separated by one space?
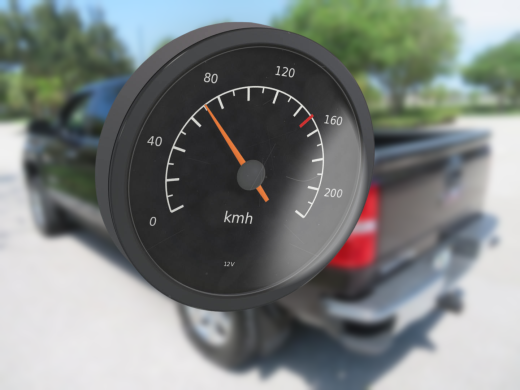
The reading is 70 km/h
